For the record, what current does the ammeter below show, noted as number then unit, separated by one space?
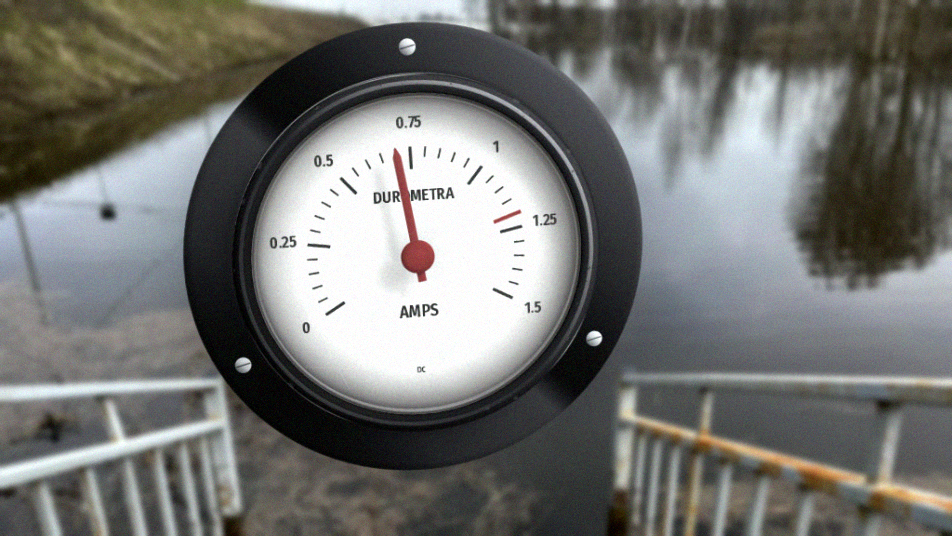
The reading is 0.7 A
